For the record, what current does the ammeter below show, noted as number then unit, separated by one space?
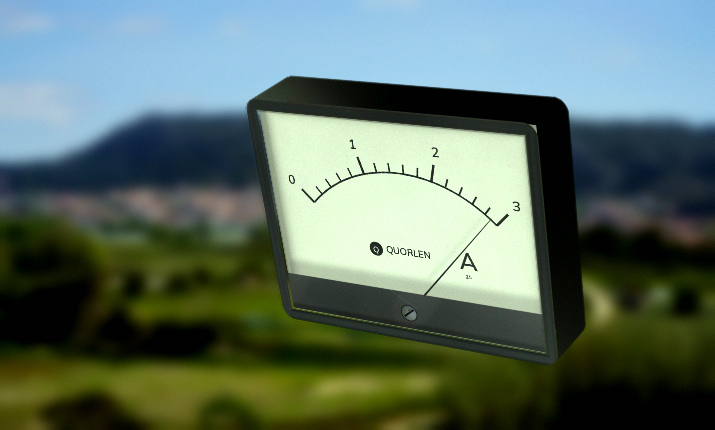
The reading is 2.9 A
